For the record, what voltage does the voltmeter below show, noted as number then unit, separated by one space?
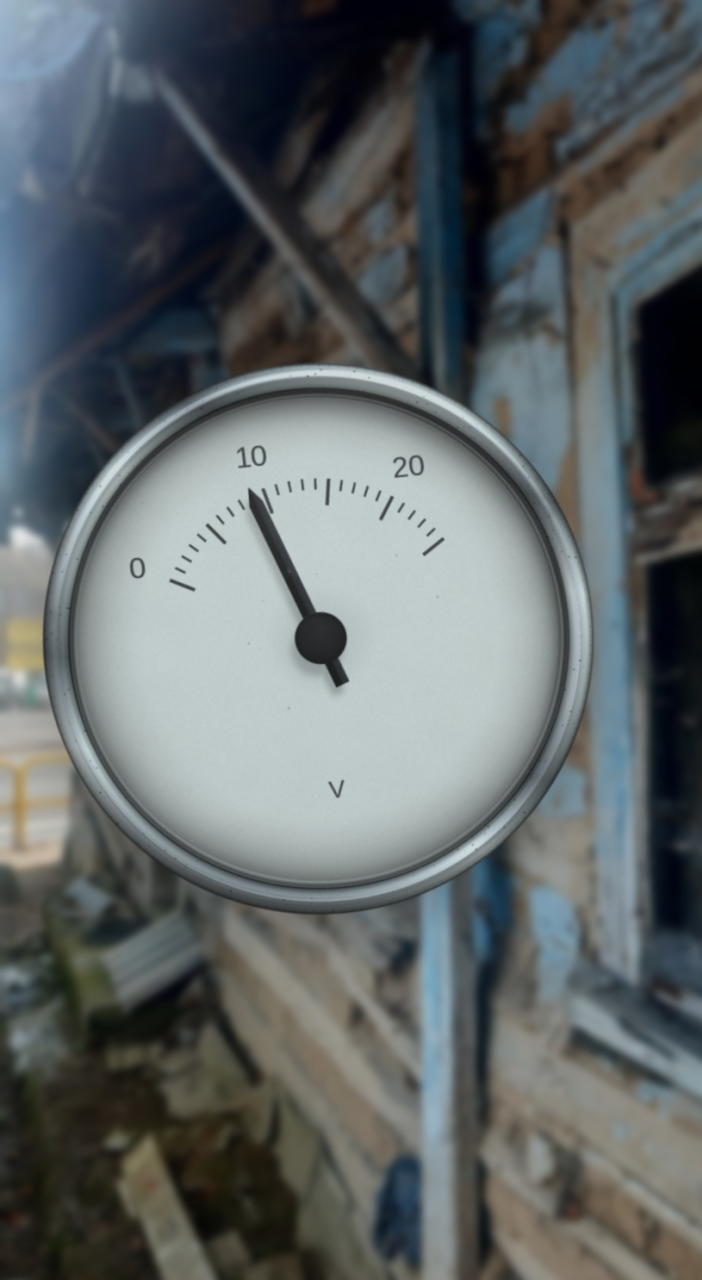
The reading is 9 V
